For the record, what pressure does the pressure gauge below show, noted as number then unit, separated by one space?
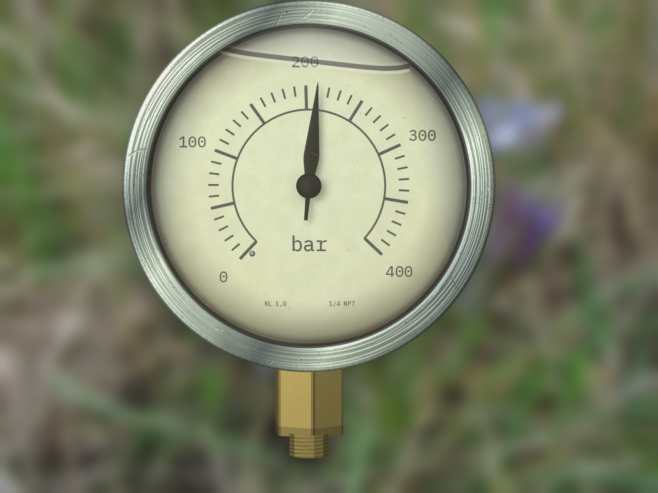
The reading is 210 bar
